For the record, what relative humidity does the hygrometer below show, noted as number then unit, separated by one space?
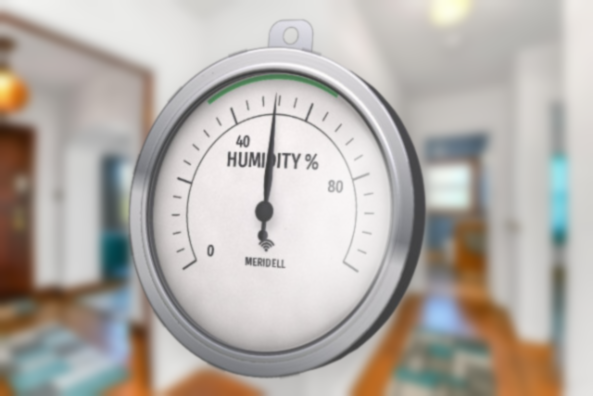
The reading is 52 %
